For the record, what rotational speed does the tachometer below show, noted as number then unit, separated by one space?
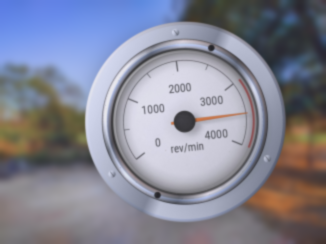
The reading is 3500 rpm
